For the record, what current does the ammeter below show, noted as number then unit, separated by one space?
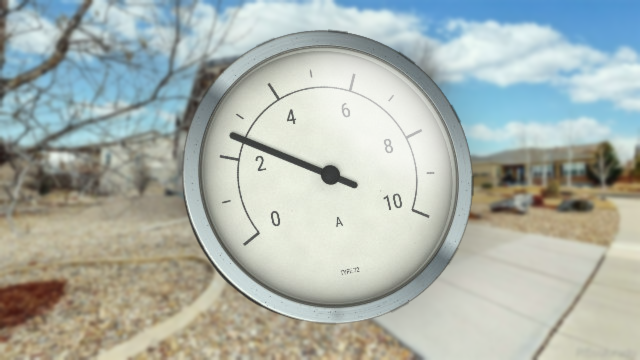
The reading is 2.5 A
